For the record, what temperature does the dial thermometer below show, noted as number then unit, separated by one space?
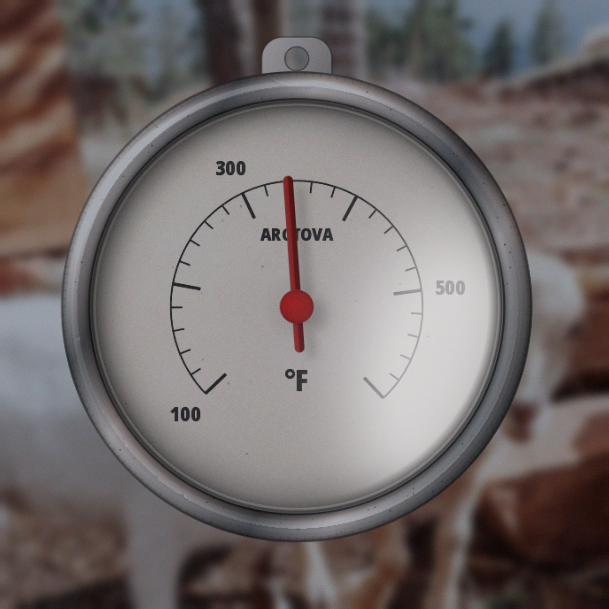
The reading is 340 °F
